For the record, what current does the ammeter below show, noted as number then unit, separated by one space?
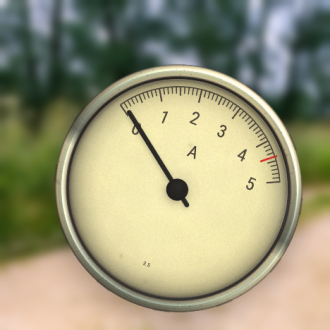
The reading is 0.1 A
